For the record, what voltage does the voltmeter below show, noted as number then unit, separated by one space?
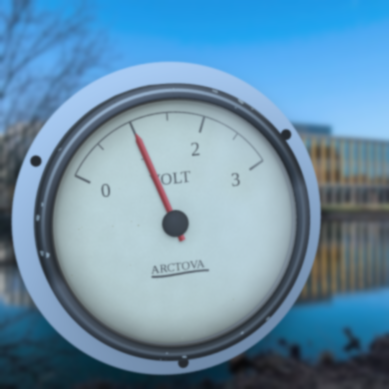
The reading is 1 V
